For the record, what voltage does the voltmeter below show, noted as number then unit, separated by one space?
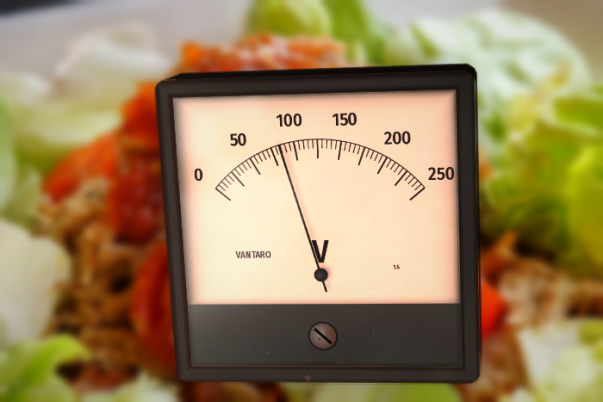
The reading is 85 V
